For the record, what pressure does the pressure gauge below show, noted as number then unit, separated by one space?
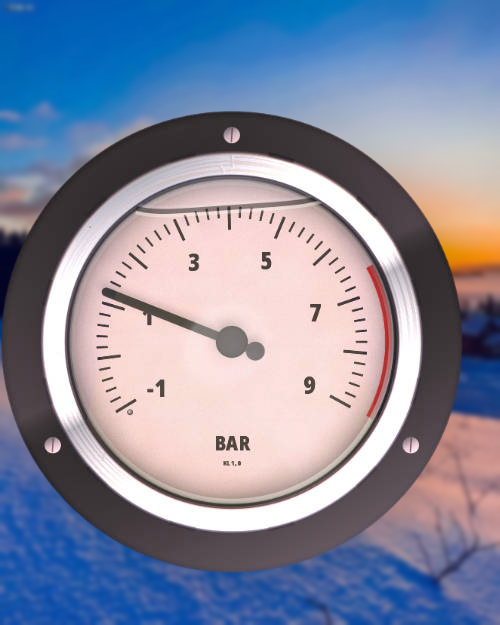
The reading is 1.2 bar
